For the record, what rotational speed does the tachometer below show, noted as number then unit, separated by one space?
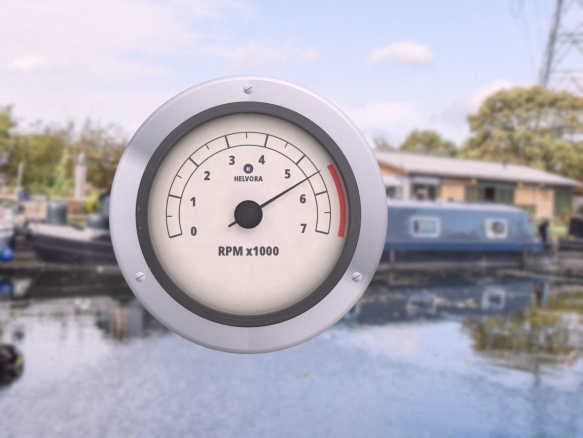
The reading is 5500 rpm
